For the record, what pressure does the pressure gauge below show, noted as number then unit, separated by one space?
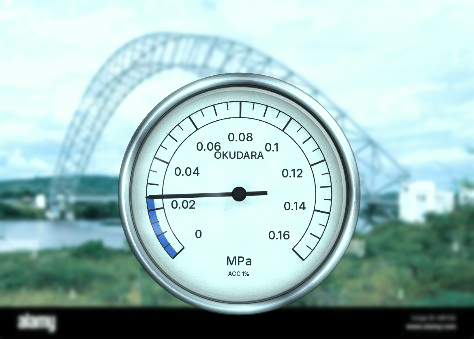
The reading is 0.025 MPa
